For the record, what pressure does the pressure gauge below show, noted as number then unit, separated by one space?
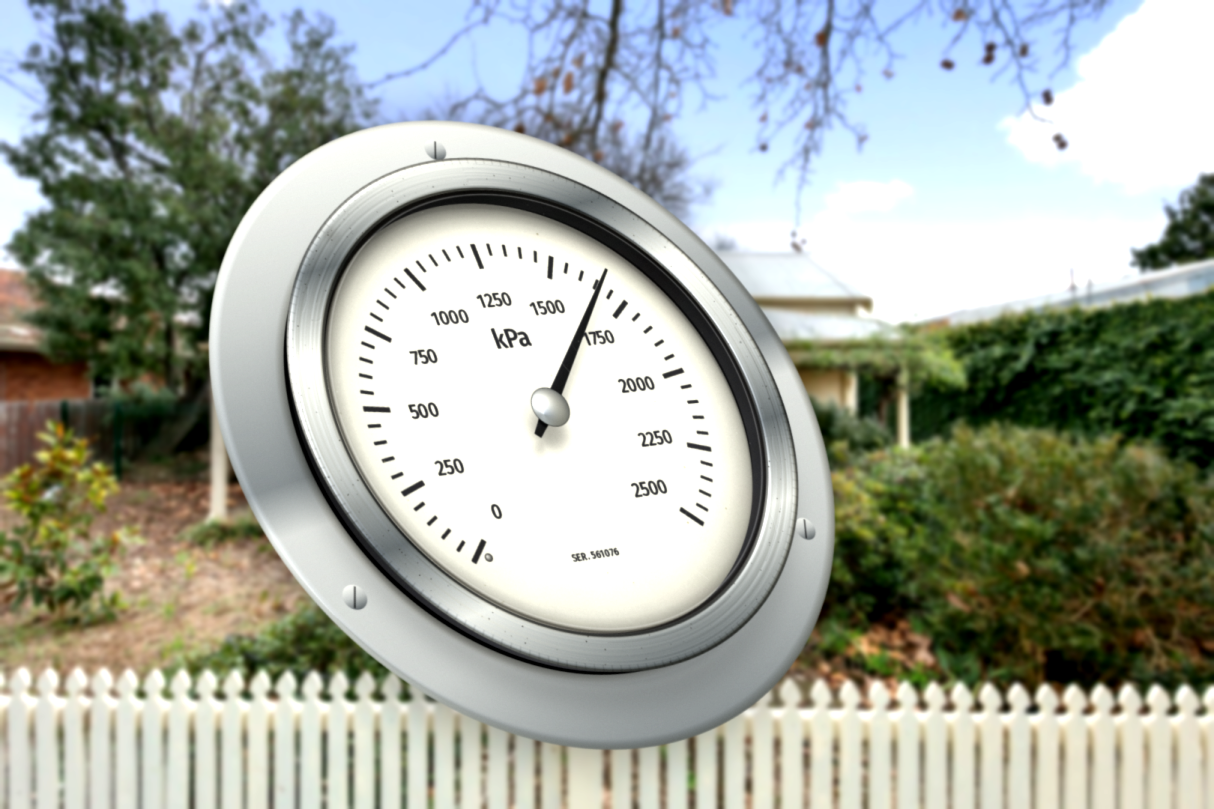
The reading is 1650 kPa
